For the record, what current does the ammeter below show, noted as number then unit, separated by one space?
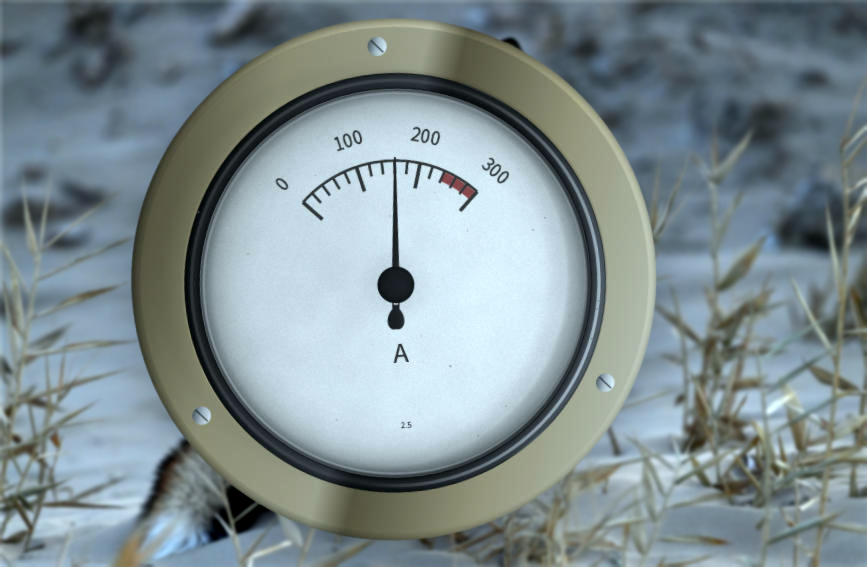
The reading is 160 A
